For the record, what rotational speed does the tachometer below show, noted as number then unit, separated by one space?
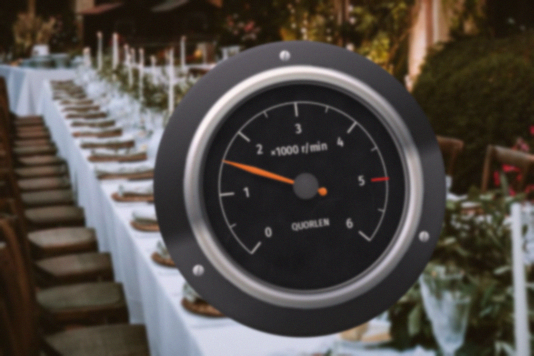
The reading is 1500 rpm
